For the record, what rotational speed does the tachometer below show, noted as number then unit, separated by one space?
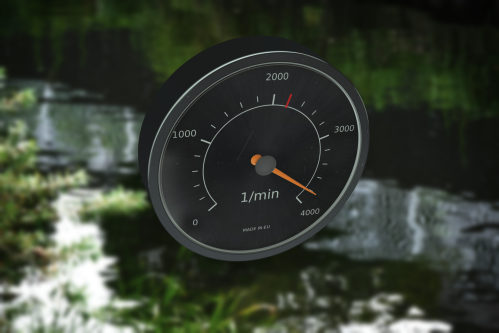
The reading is 3800 rpm
